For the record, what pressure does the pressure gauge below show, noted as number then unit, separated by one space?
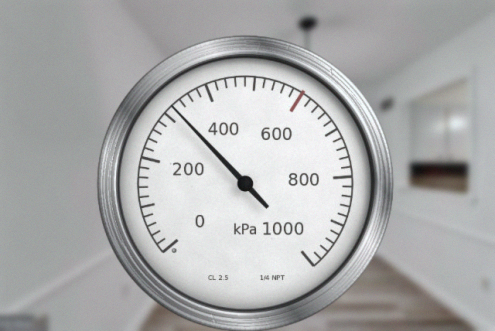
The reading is 320 kPa
